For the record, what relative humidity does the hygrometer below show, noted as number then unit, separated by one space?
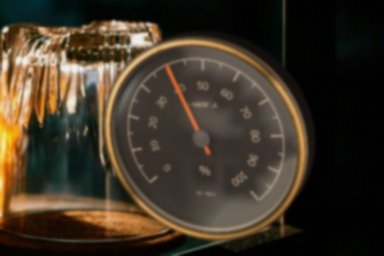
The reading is 40 %
